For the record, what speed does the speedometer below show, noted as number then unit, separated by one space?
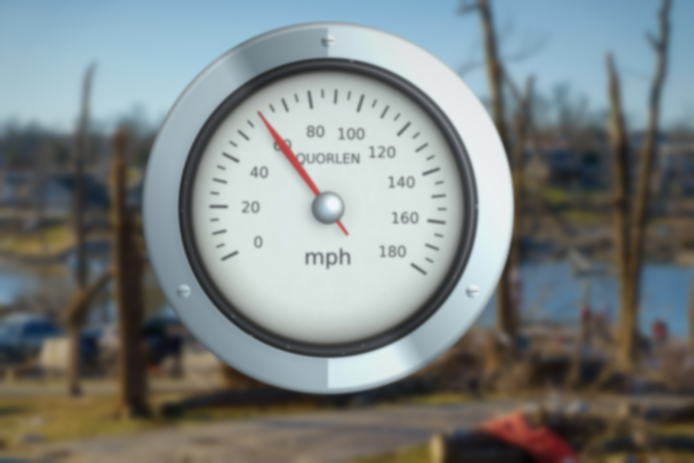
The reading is 60 mph
